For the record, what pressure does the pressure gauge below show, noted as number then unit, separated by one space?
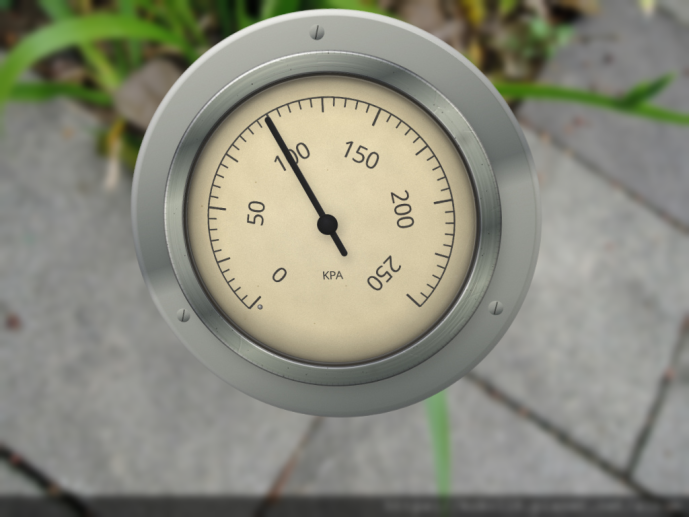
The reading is 100 kPa
